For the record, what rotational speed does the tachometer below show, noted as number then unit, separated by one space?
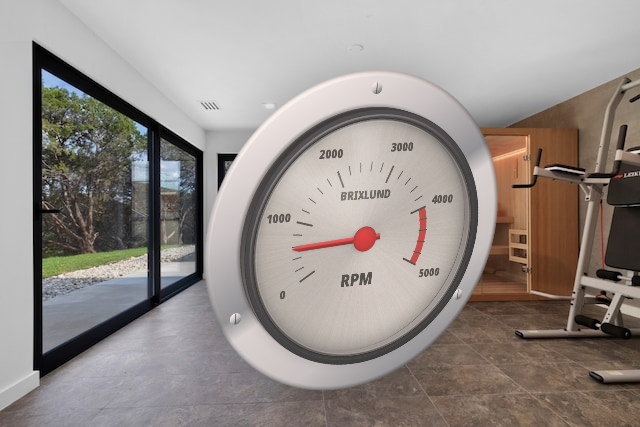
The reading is 600 rpm
